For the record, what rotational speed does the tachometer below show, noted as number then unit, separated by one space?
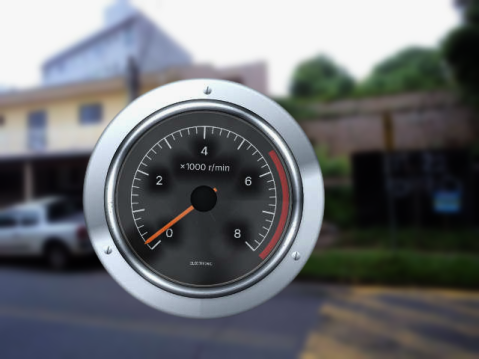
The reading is 200 rpm
